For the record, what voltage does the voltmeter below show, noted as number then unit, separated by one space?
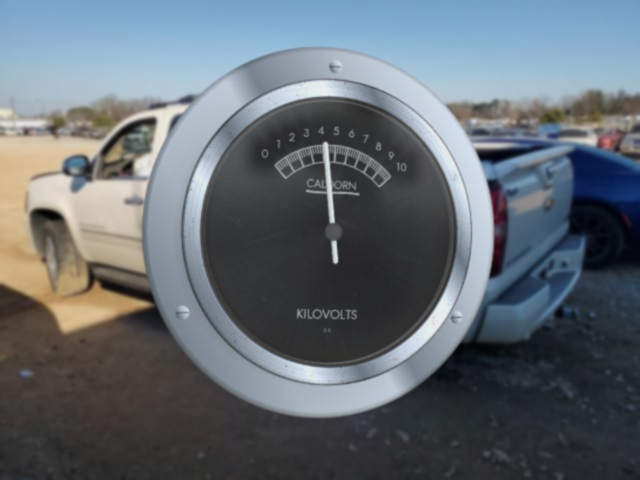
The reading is 4 kV
